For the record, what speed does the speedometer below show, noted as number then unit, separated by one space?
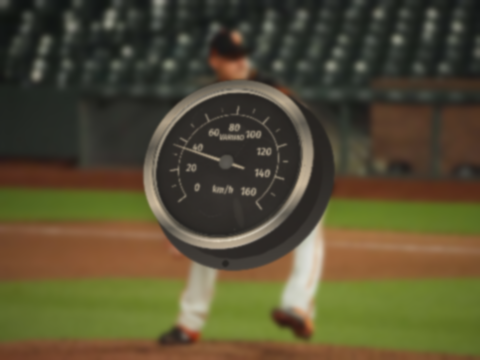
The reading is 35 km/h
